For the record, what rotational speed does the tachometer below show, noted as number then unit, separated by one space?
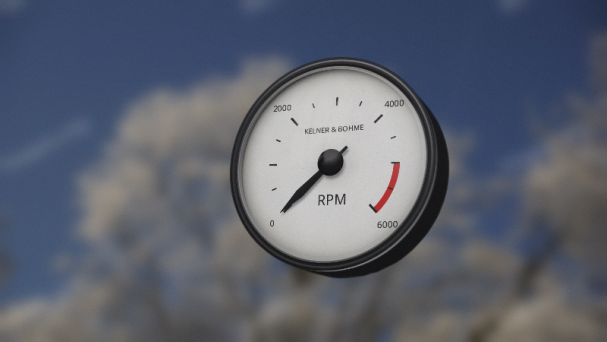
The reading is 0 rpm
